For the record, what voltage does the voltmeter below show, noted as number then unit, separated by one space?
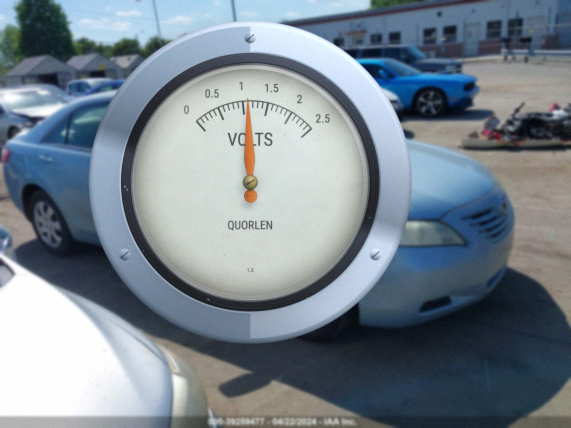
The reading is 1.1 V
